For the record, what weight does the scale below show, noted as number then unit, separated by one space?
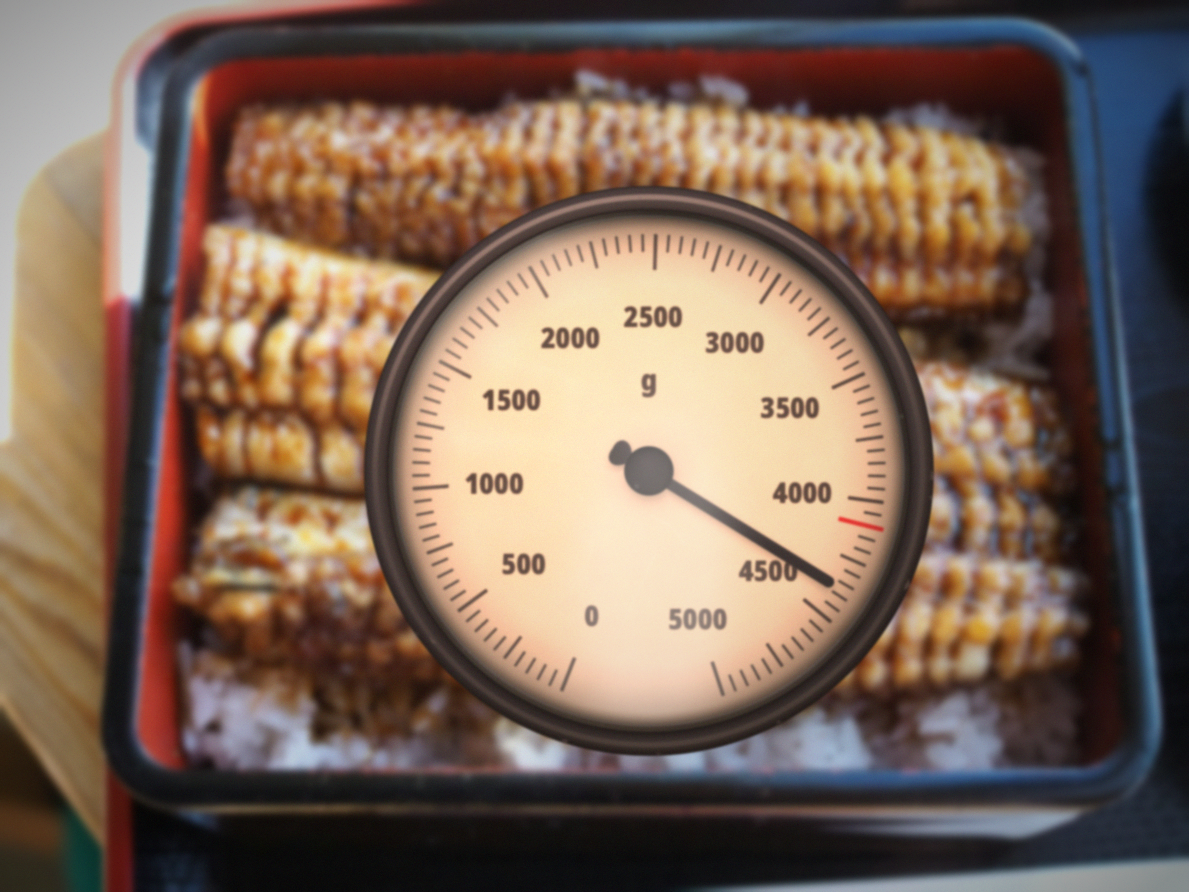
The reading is 4375 g
